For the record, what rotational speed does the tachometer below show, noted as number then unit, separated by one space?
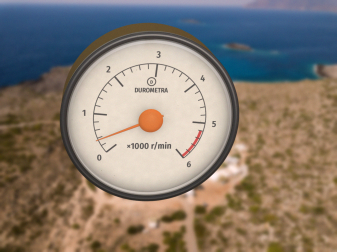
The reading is 400 rpm
